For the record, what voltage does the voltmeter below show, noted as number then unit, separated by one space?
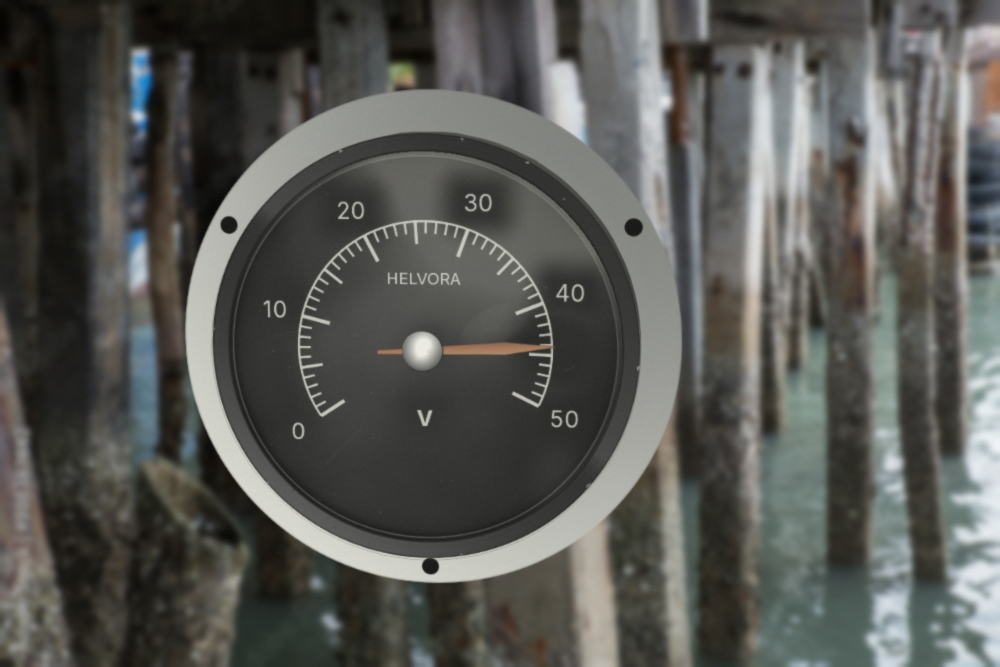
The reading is 44 V
